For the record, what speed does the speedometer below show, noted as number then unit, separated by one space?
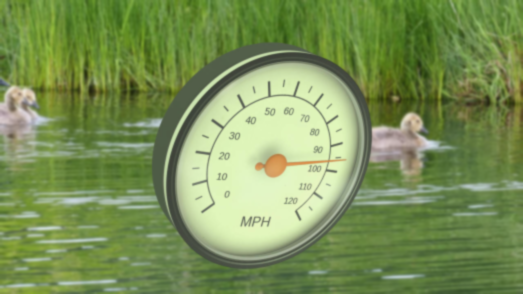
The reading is 95 mph
